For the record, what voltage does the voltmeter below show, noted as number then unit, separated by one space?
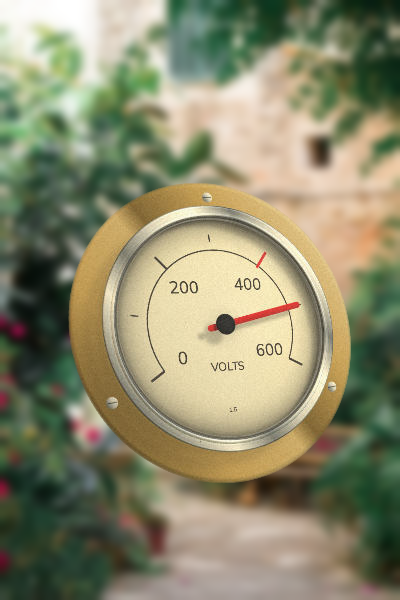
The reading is 500 V
